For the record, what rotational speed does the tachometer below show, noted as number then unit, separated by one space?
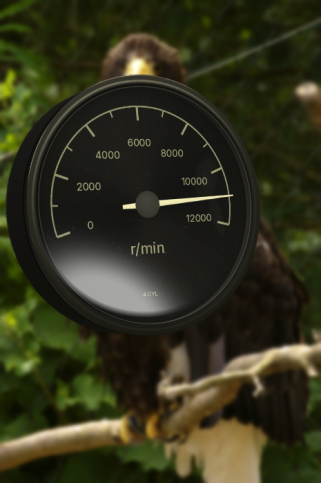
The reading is 11000 rpm
